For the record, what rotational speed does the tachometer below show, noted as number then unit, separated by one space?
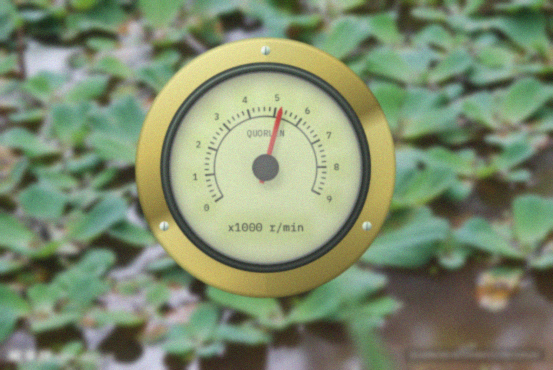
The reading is 5200 rpm
